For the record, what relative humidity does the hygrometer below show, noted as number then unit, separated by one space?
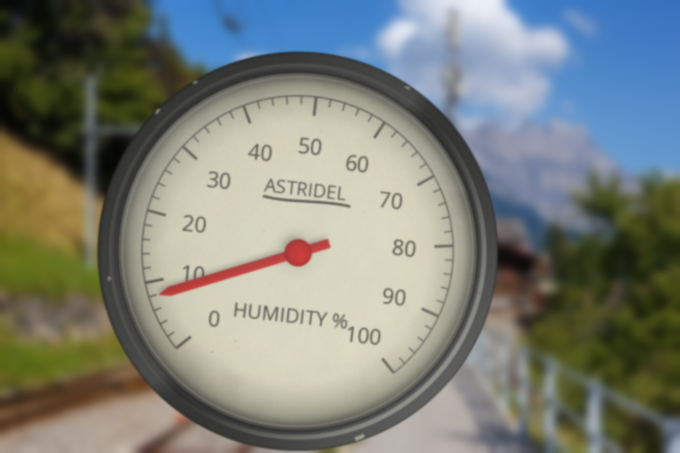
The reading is 8 %
